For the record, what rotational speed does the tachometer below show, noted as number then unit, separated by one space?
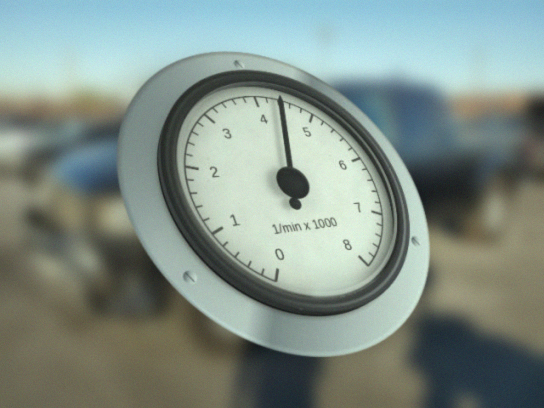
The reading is 4400 rpm
